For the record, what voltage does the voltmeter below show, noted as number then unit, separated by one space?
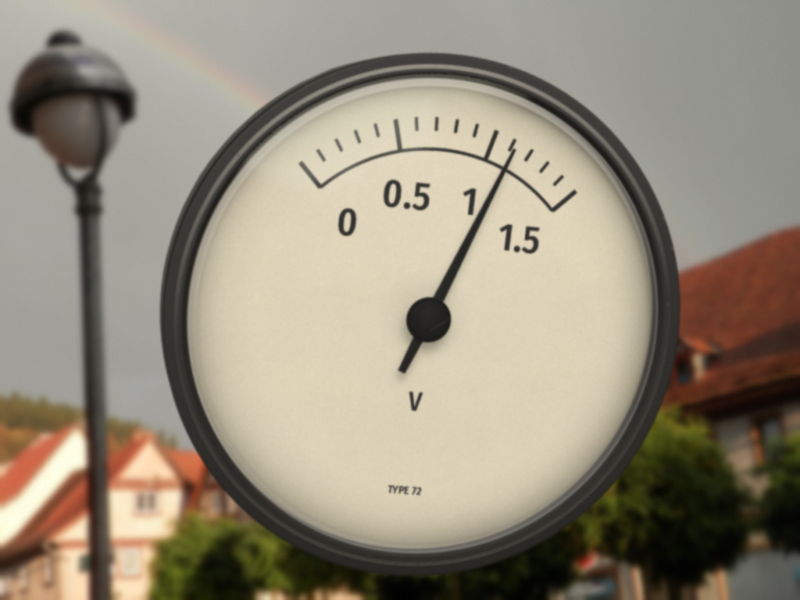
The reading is 1.1 V
